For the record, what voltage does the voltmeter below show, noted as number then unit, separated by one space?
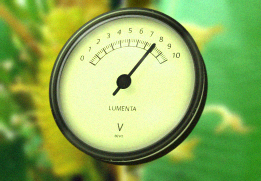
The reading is 8 V
